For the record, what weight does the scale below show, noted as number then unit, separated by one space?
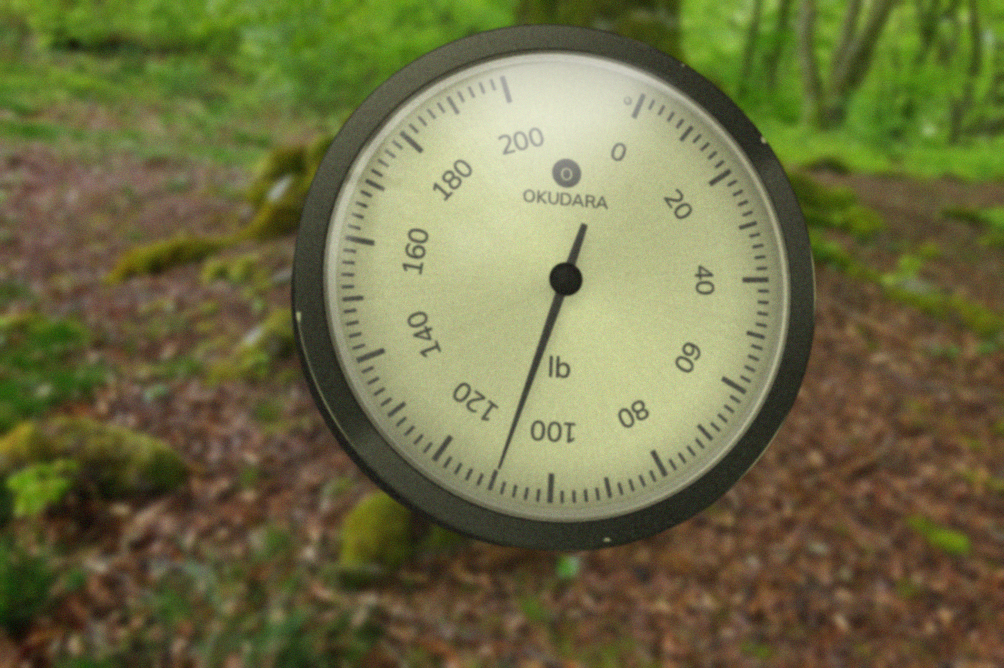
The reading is 110 lb
